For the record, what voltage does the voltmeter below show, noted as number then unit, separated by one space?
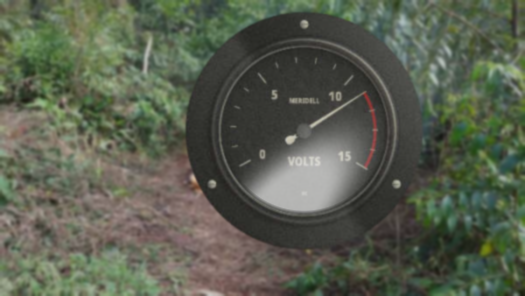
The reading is 11 V
